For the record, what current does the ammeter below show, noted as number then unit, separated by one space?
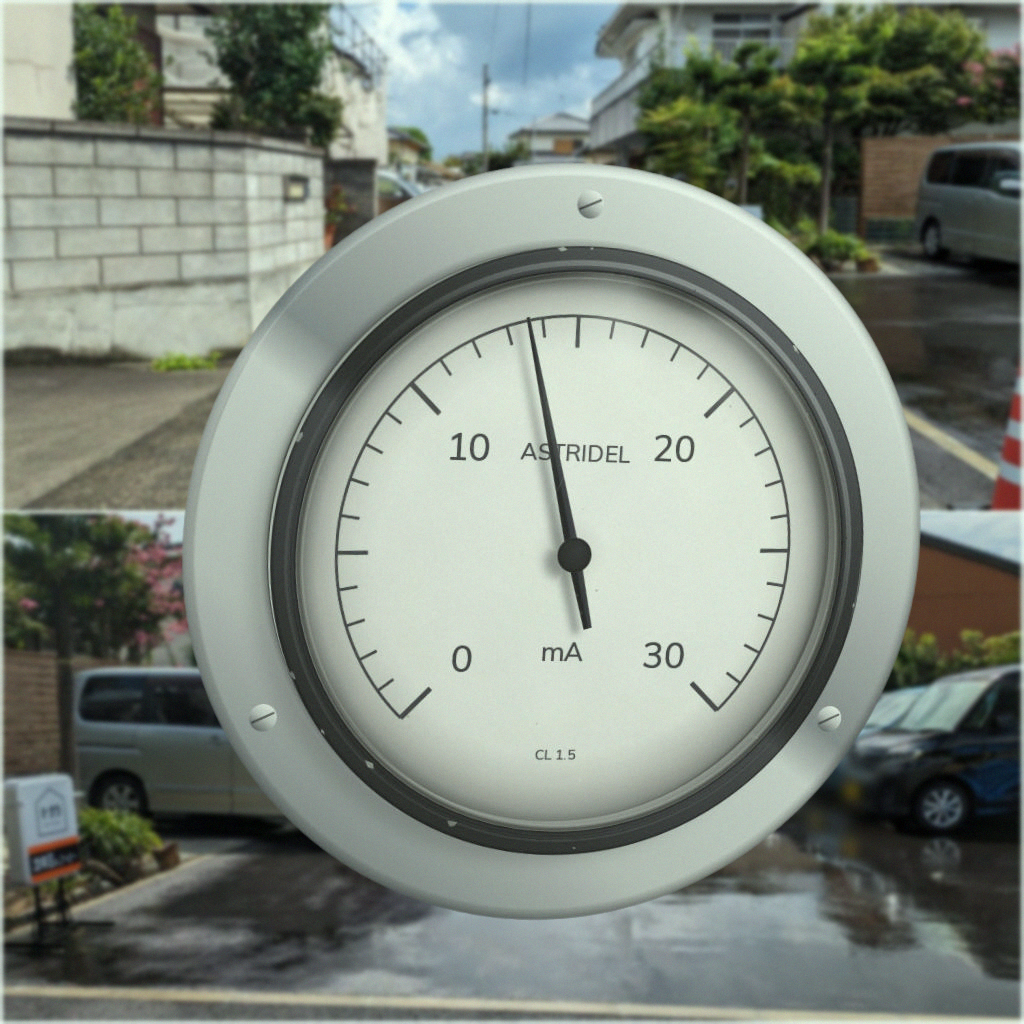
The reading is 13.5 mA
